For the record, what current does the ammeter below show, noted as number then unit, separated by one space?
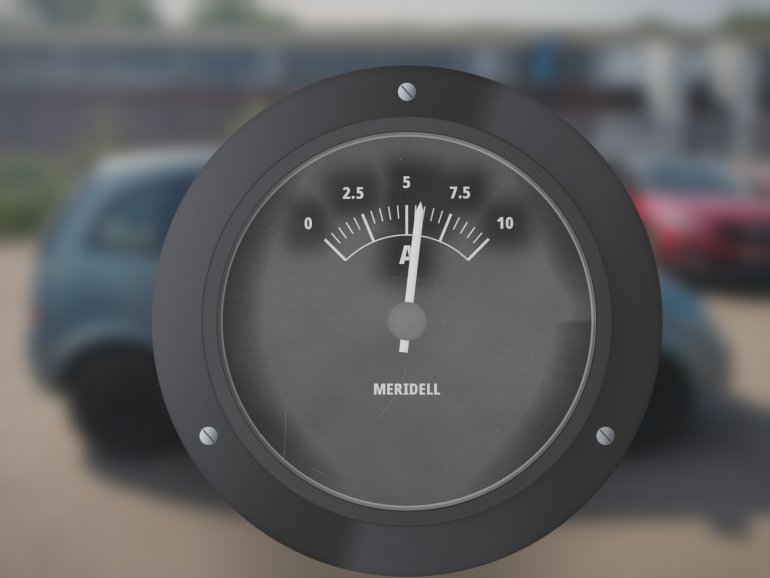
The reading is 5.75 A
